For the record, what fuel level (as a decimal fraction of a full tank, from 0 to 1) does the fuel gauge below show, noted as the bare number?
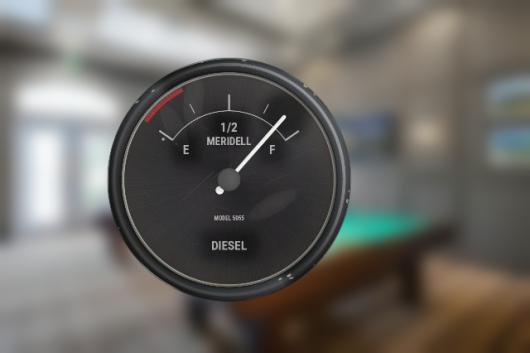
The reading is 0.875
